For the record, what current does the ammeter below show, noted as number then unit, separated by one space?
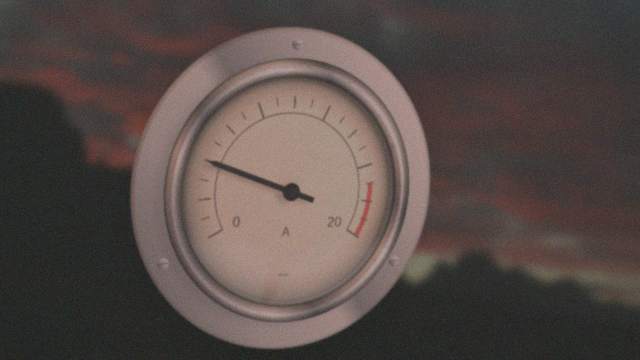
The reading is 4 A
